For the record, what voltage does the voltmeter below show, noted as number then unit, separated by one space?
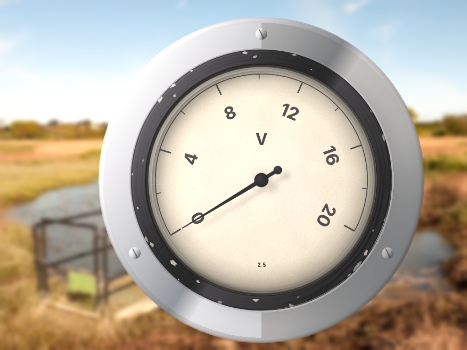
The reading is 0 V
